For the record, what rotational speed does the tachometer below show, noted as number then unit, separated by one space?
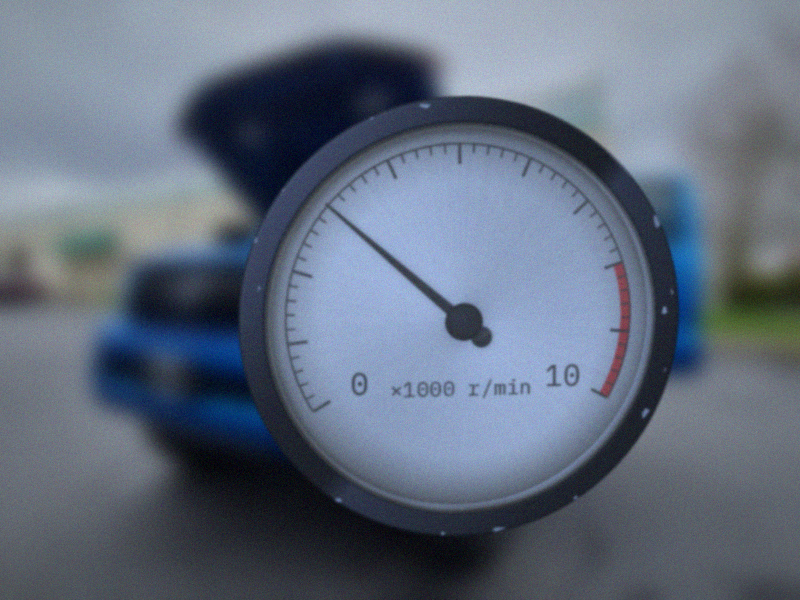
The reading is 3000 rpm
